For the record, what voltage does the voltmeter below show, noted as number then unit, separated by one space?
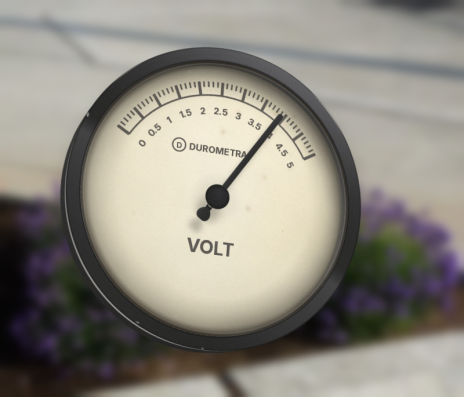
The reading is 3.9 V
